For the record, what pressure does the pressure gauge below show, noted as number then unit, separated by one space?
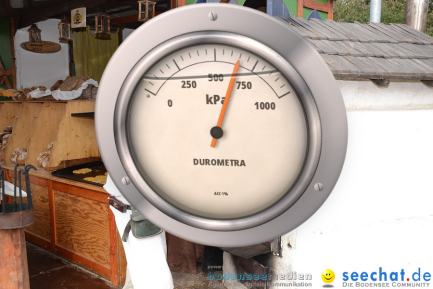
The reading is 650 kPa
